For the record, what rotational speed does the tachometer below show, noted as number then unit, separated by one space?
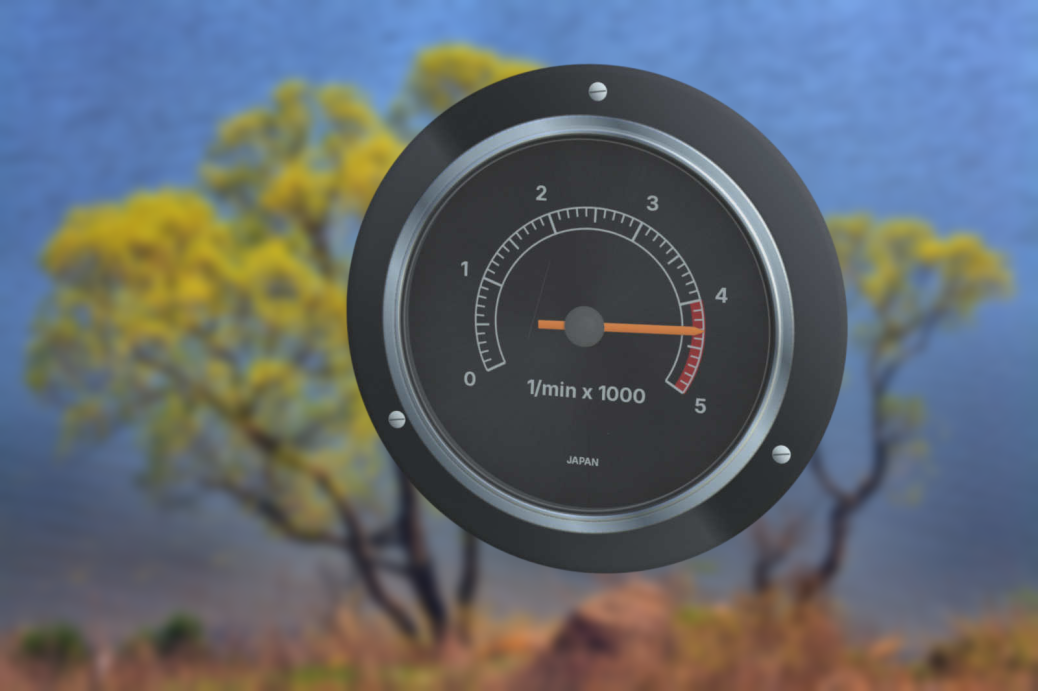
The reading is 4300 rpm
